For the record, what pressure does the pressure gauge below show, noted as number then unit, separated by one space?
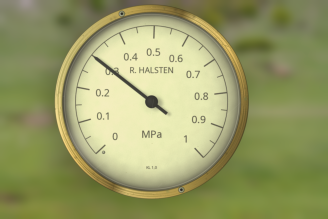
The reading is 0.3 MPa
